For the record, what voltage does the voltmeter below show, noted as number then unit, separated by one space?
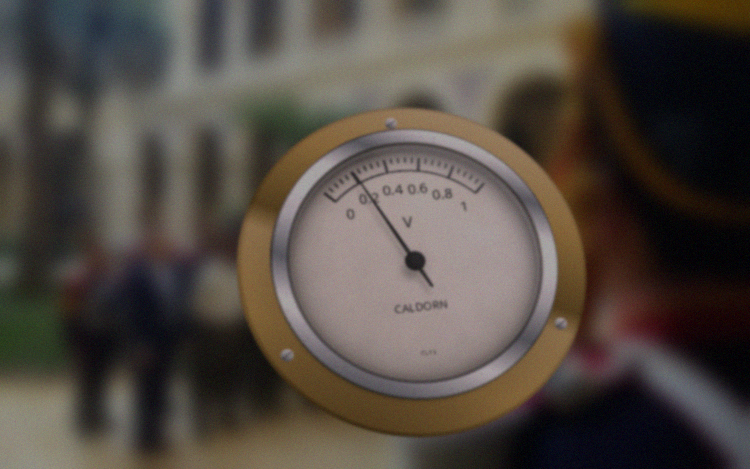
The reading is 0.2 V
